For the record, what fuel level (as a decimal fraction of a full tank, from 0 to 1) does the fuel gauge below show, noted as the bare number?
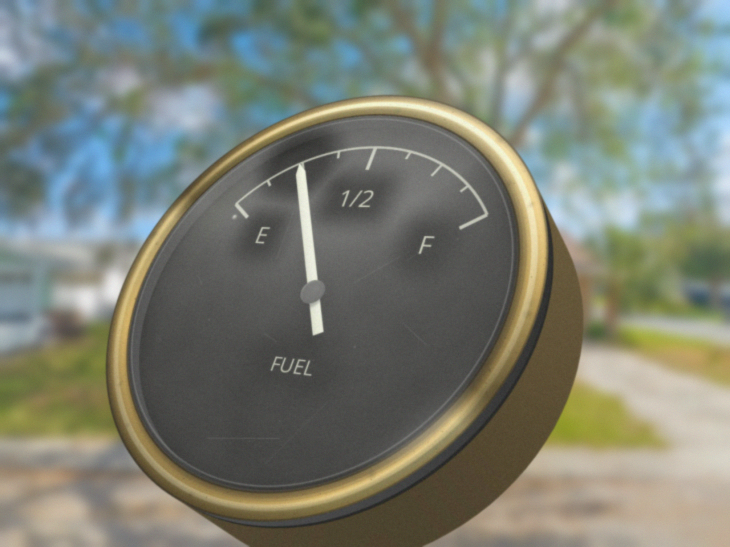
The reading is 0.25
